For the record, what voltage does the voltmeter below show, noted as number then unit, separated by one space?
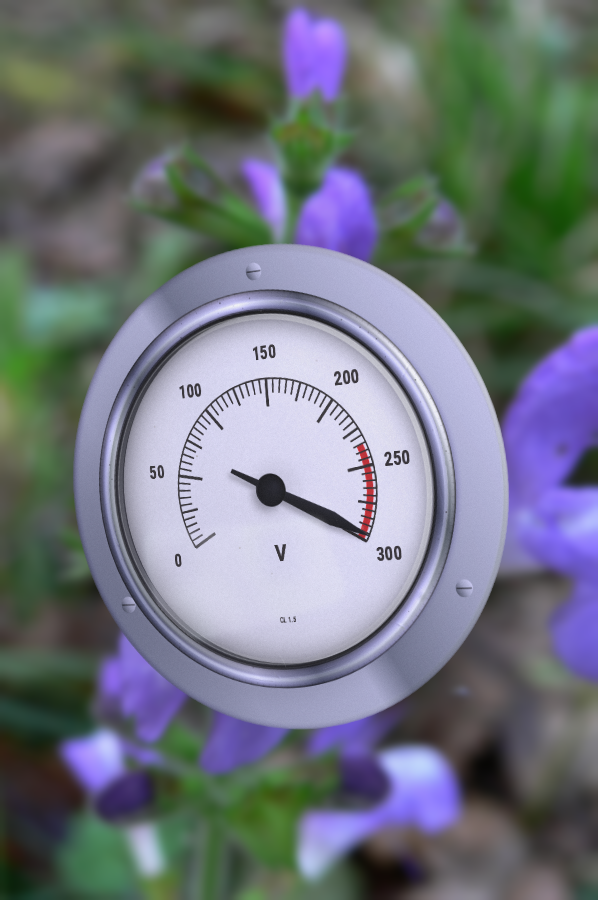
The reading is 295 V
